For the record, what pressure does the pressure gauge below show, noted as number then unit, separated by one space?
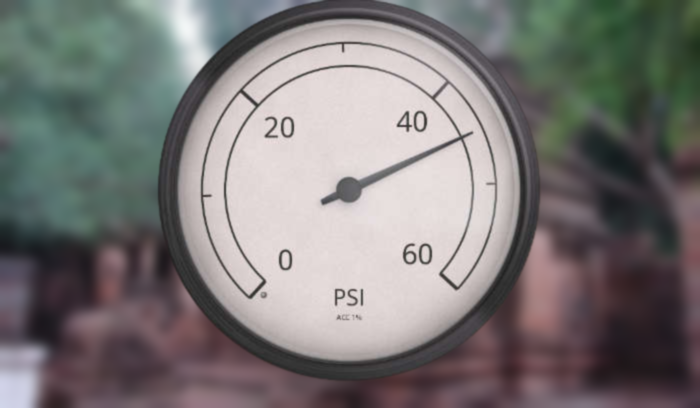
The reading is 45 psi
